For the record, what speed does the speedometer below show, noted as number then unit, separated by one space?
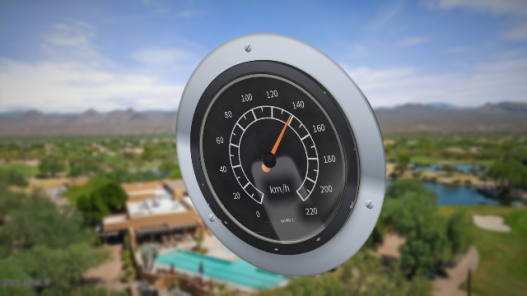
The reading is 140 km/h
